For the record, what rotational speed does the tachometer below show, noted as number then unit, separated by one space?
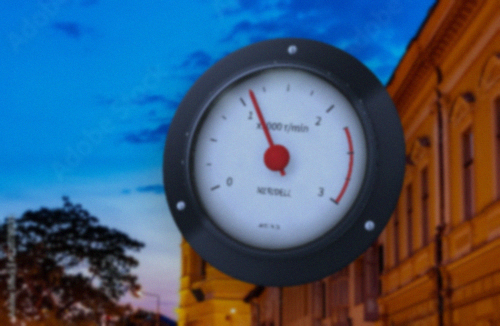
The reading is 1125 rpm
